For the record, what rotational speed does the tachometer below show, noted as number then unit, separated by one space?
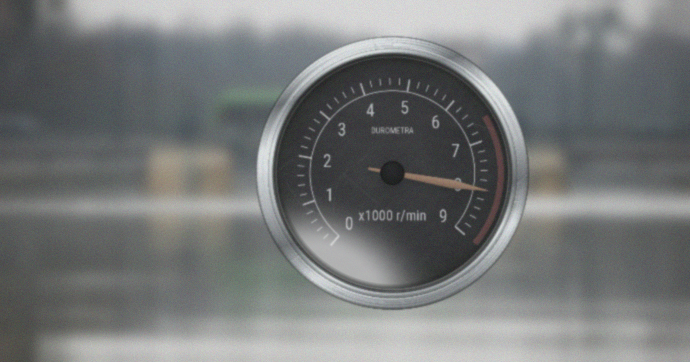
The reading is 8000 rpm
